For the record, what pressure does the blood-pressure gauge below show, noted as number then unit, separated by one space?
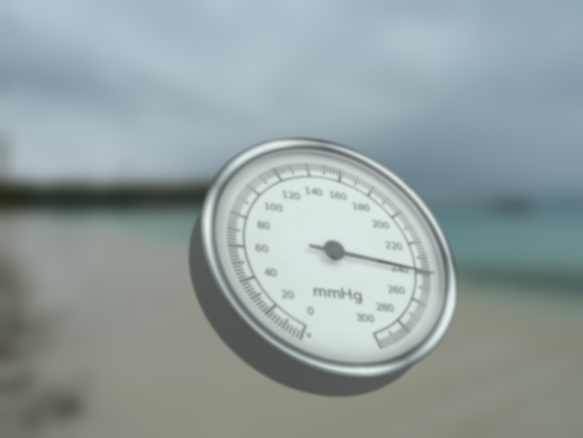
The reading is 240 mmHg
